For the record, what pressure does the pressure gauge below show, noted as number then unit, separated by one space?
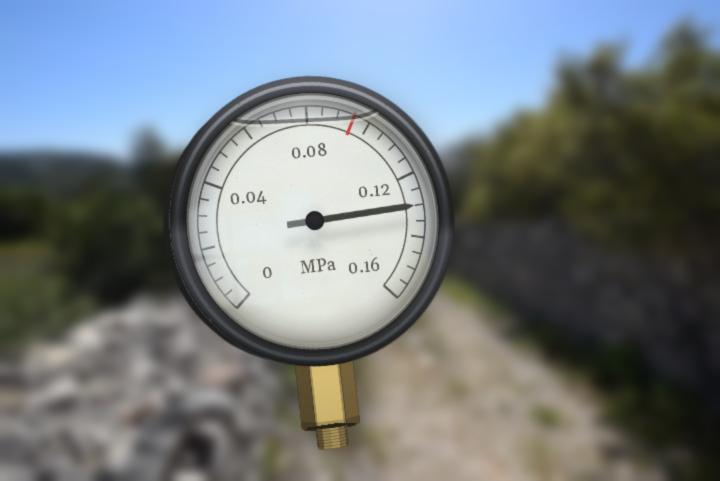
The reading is 0.13 MPa
